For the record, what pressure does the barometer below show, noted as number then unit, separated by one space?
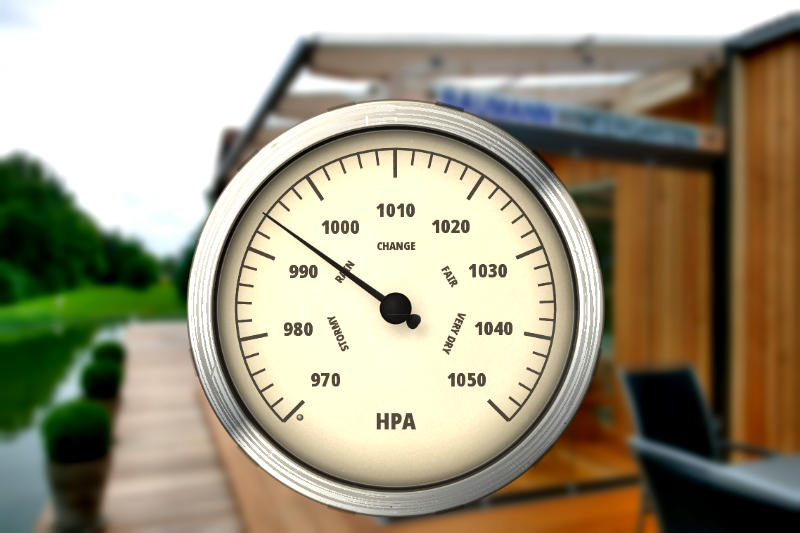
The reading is 994 hPa
